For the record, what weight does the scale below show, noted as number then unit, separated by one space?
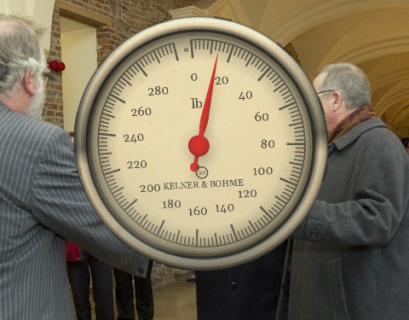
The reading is 14 lb
